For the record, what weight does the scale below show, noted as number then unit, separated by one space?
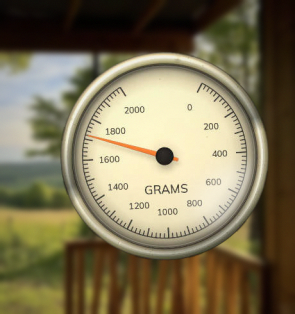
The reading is 1720 g
